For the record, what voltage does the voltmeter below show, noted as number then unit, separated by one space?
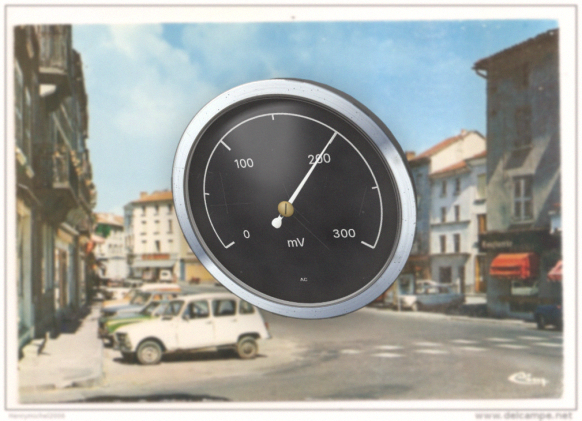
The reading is 200 mV
